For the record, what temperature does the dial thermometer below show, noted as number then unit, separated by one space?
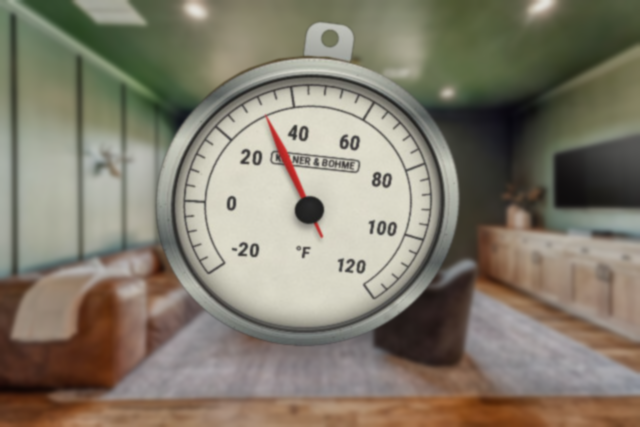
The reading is 32 °F
